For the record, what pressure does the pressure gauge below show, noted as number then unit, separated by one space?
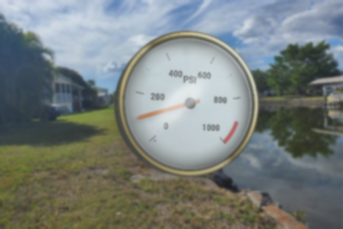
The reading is 100 psi
